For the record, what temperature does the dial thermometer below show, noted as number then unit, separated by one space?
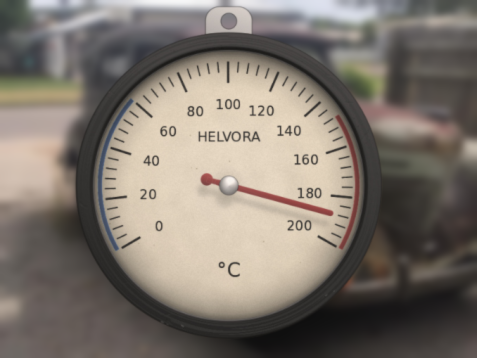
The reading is 188 °C
